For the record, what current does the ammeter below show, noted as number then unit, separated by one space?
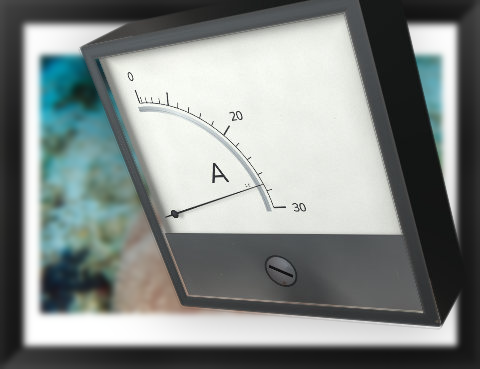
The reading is 27 A
